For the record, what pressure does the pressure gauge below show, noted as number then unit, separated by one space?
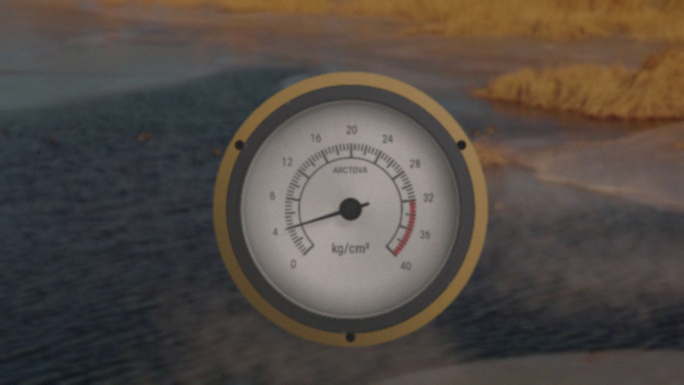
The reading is 4 kg/cm²
